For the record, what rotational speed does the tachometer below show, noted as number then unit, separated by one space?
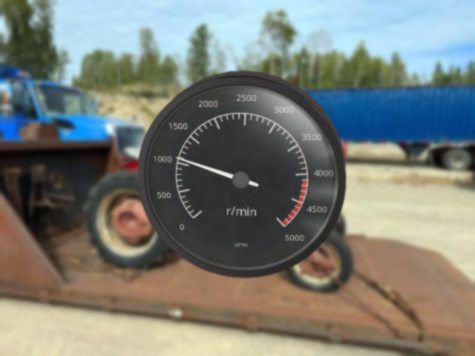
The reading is 1100 rpm
